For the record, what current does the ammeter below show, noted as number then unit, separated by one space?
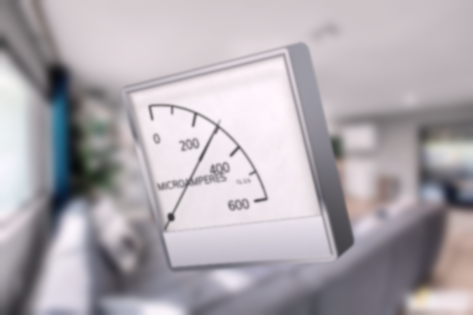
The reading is 300 µA
